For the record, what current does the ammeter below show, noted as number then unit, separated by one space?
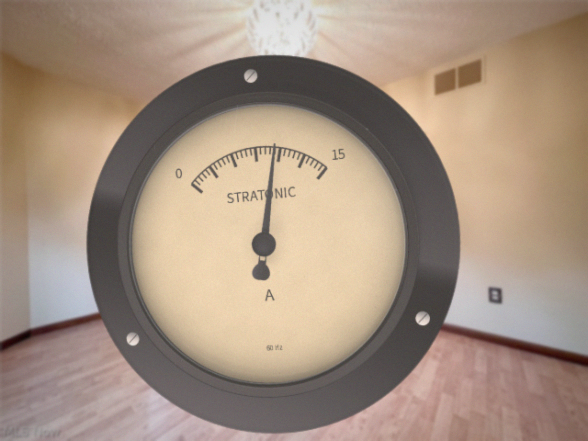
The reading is 9.5 A
